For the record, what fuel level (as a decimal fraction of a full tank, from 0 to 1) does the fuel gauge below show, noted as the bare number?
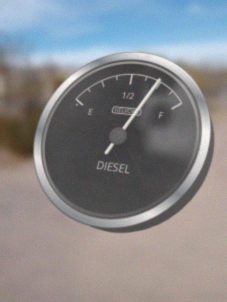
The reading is 0.75
